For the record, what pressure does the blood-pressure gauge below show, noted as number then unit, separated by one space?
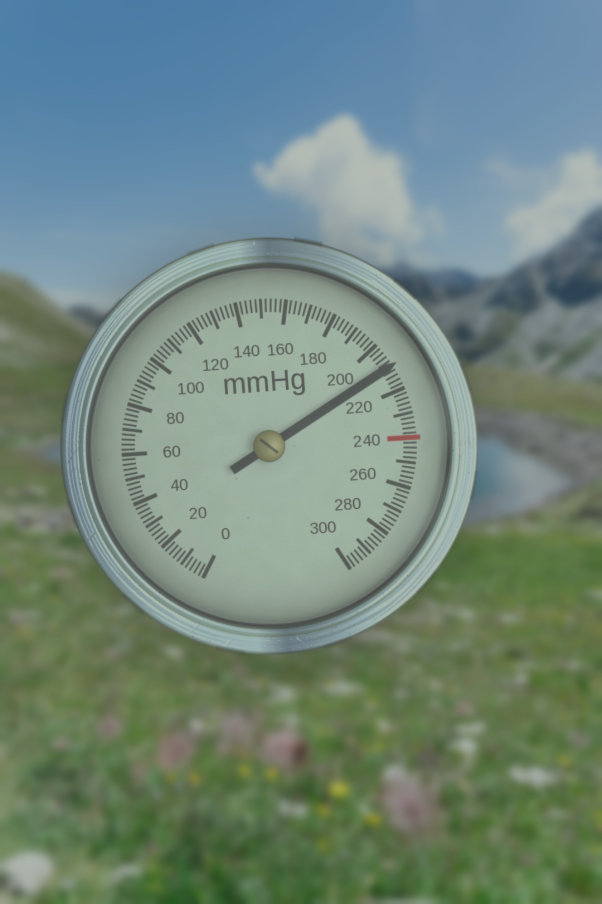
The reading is 210 mmHg
